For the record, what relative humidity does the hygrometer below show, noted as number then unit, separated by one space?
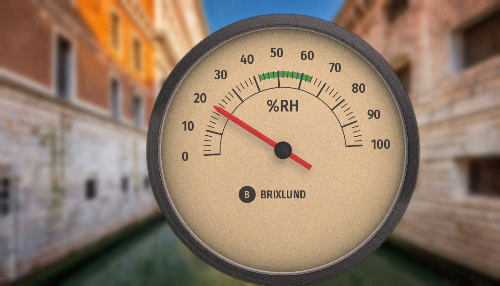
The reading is 20 %
